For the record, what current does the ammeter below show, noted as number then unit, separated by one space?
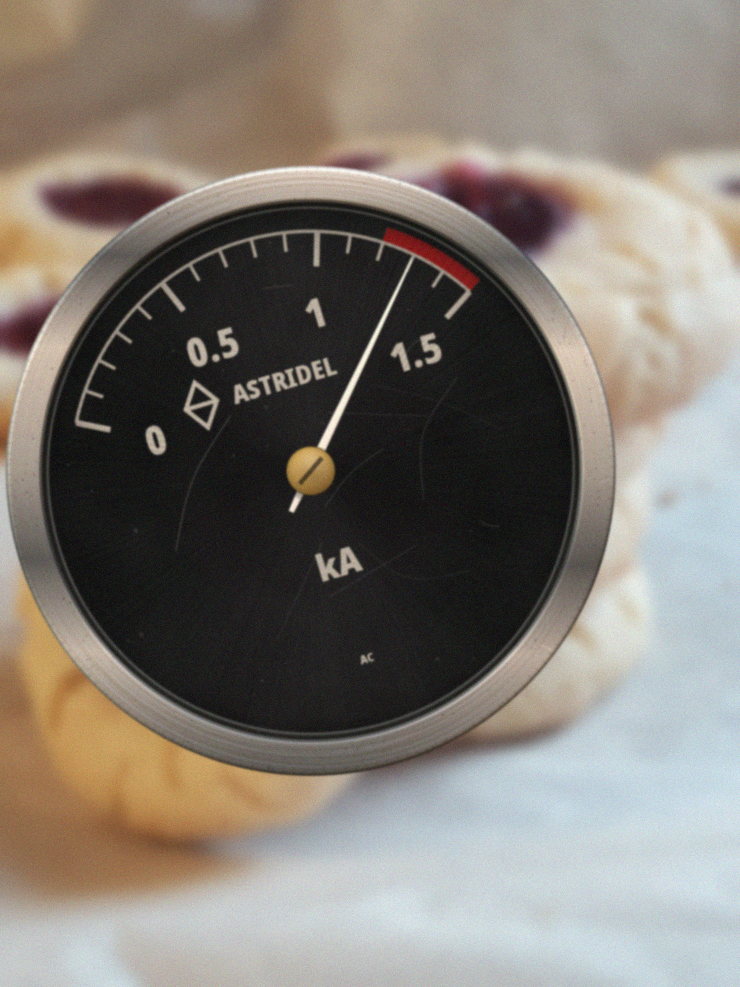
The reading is 1.3 kA
